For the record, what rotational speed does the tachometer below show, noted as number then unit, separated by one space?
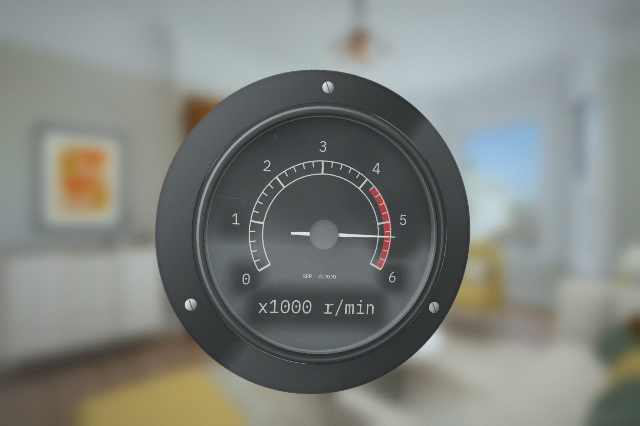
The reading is 5300 rpm
